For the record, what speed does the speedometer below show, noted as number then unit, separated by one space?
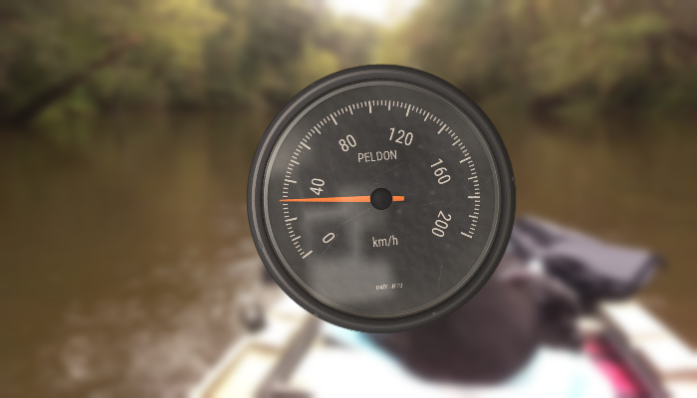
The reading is 30 km/h
